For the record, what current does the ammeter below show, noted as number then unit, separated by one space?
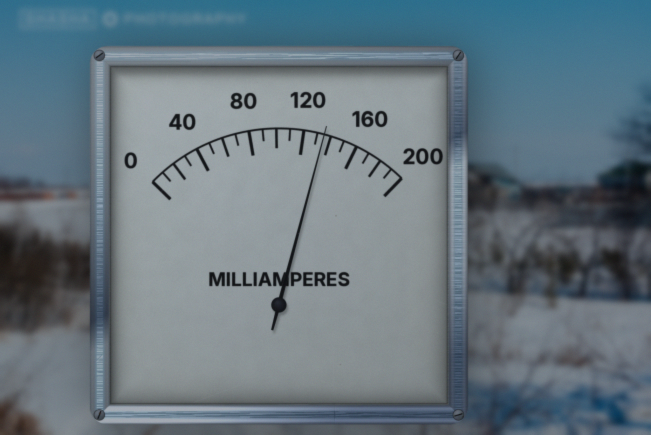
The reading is 135 mA
